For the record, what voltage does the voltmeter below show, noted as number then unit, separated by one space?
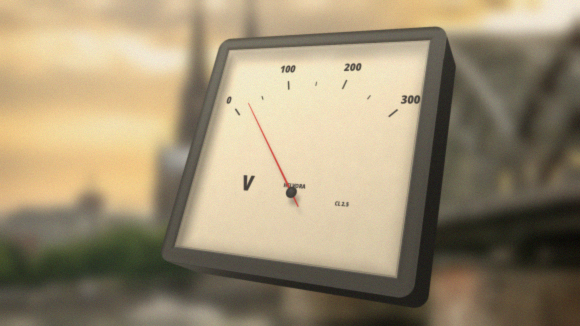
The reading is 25 V
